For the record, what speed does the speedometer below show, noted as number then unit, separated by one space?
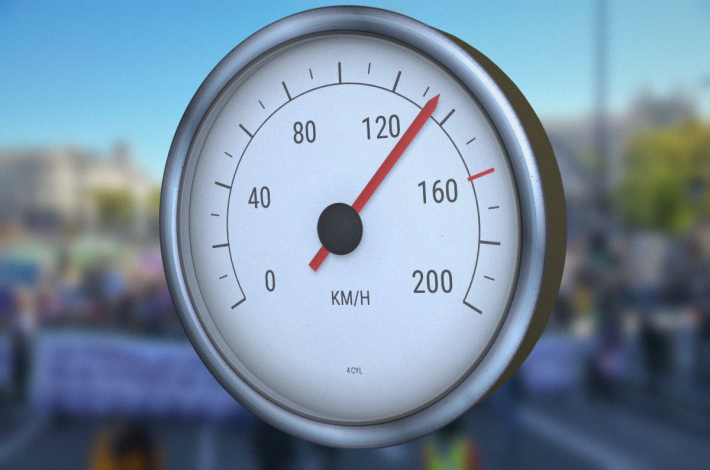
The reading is 135 km/h
